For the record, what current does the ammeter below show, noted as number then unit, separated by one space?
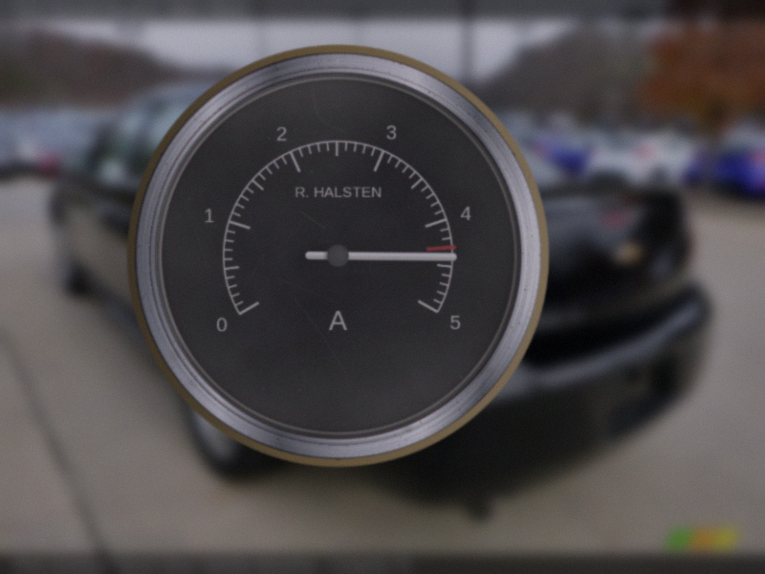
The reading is 4.4 A
